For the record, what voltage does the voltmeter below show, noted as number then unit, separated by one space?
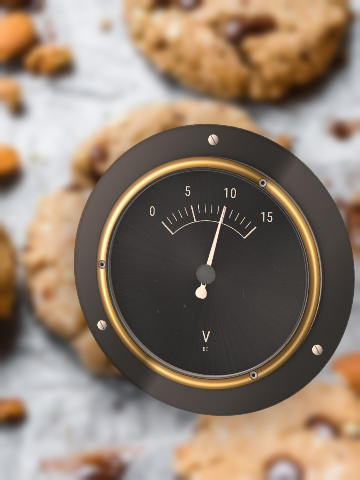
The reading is 10 V
